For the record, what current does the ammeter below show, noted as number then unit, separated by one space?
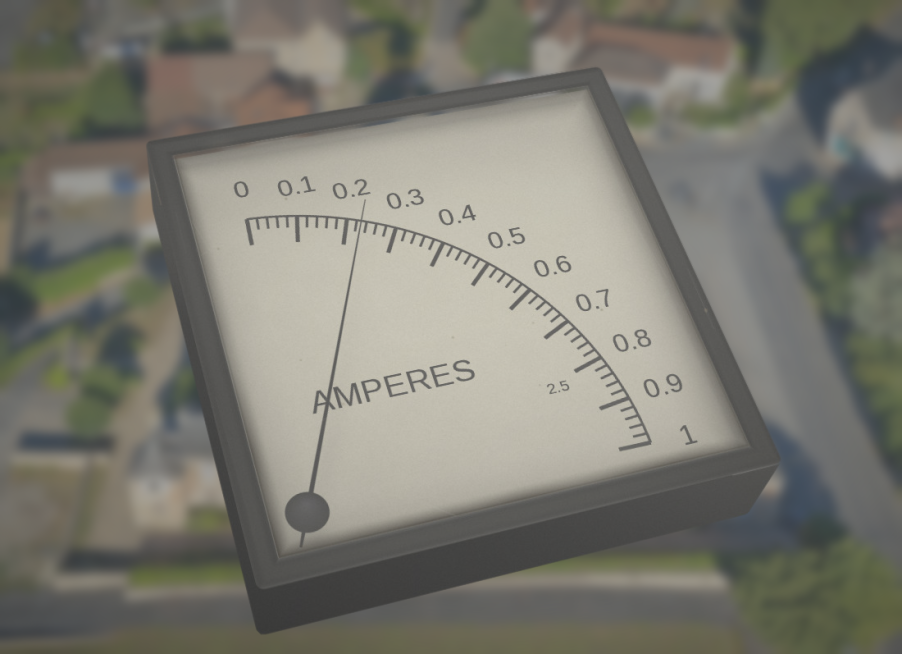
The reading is 0.23 A
